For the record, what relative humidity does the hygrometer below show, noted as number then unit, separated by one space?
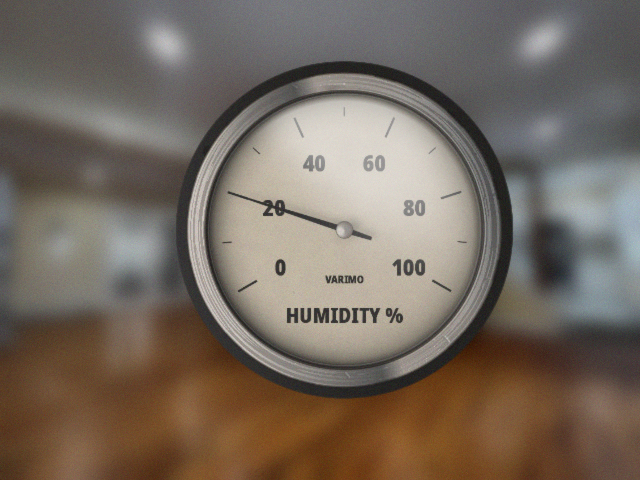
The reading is 20 %
